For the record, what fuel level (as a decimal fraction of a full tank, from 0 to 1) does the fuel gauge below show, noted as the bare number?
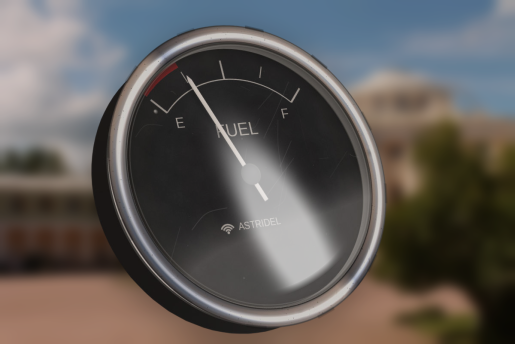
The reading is 0.25
